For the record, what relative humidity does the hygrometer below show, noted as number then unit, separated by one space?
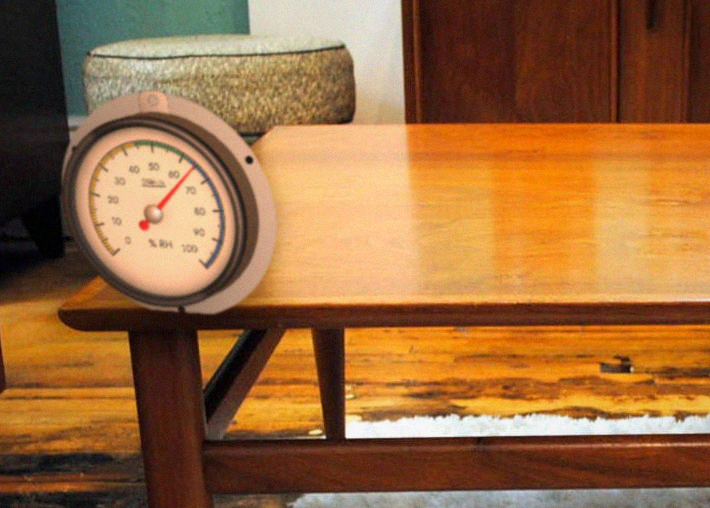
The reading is 65 %
